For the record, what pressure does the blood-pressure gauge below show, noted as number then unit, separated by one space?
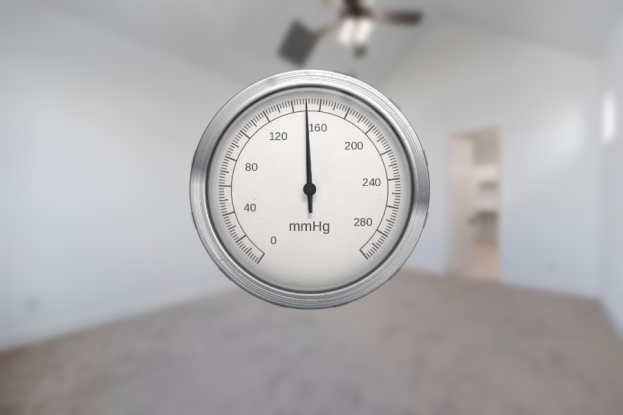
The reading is 150 mmHg
